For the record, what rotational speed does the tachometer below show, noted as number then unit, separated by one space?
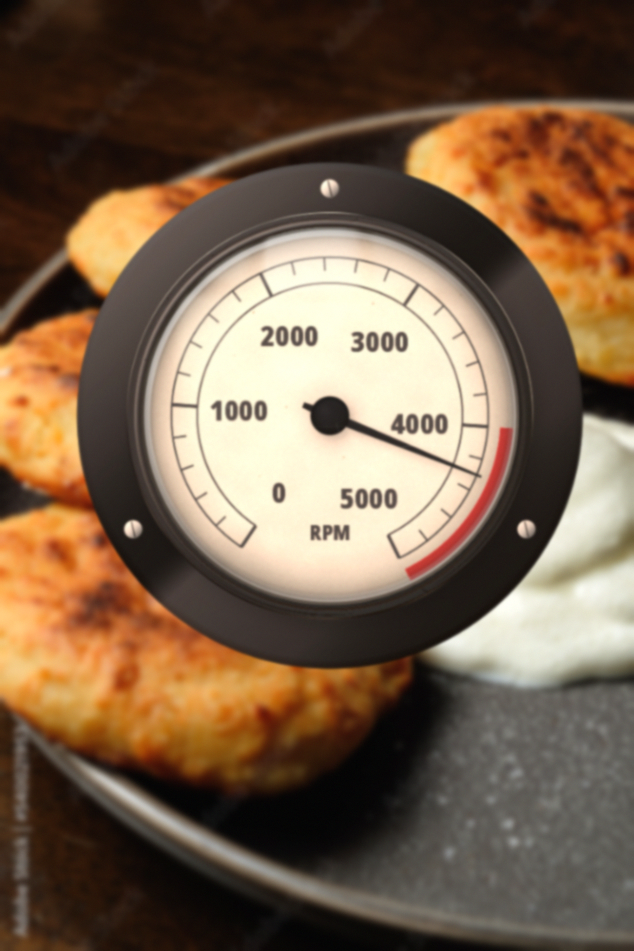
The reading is 4300 rpm
